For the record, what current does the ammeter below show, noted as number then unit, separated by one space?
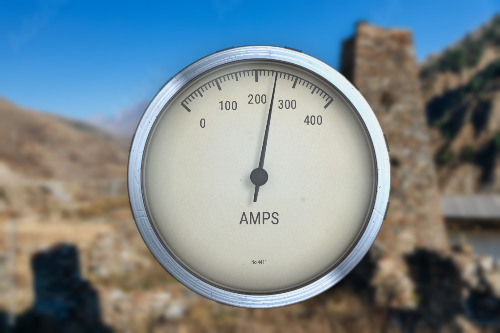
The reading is 250 A
